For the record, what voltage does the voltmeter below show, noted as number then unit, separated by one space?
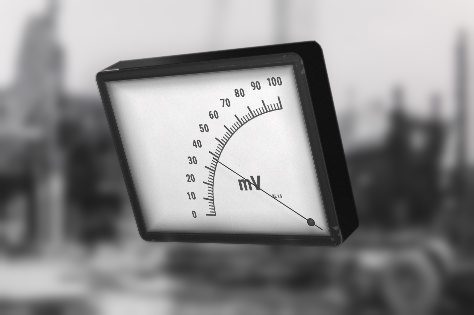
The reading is 40 mV
